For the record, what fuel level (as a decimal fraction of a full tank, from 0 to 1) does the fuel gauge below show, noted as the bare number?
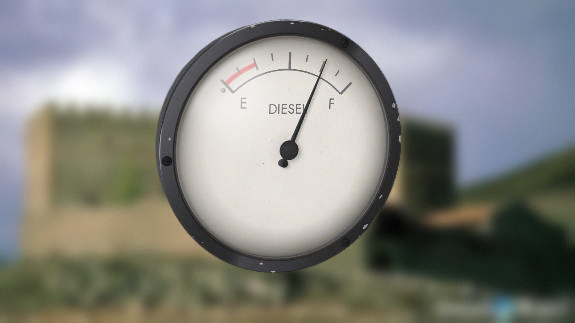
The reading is 0.75
